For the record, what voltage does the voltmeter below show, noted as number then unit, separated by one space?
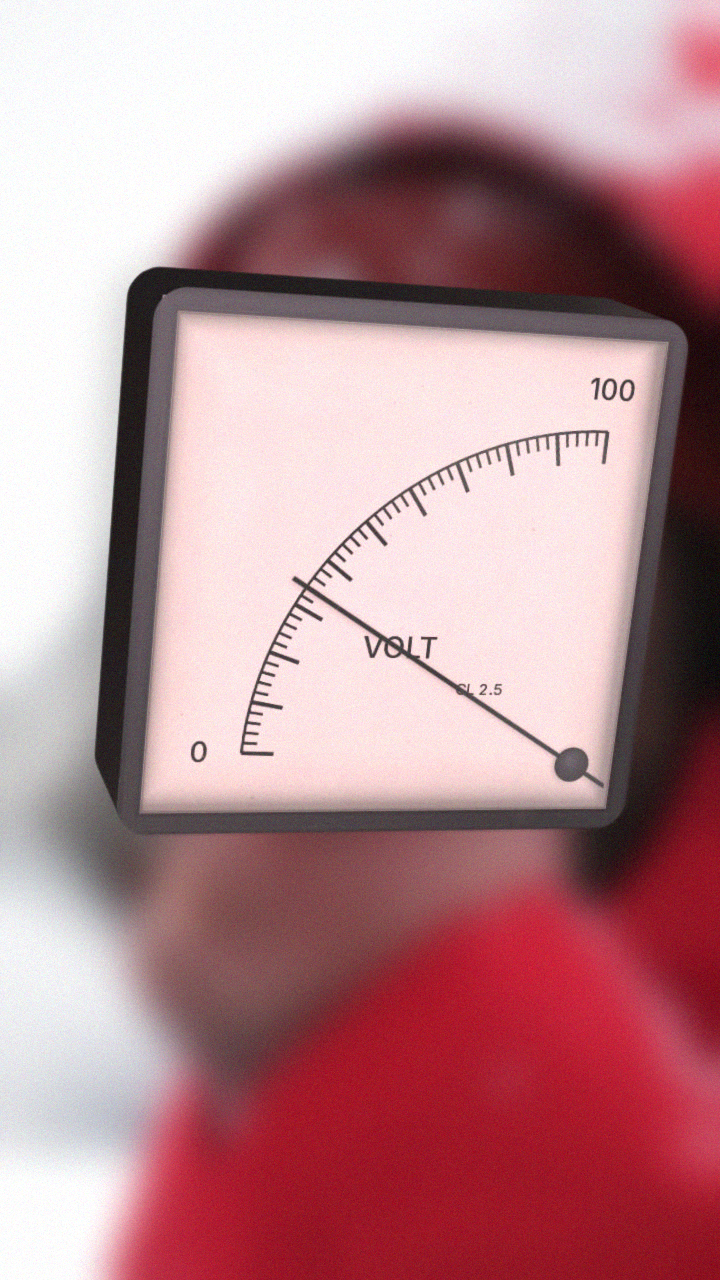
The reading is 34 V
